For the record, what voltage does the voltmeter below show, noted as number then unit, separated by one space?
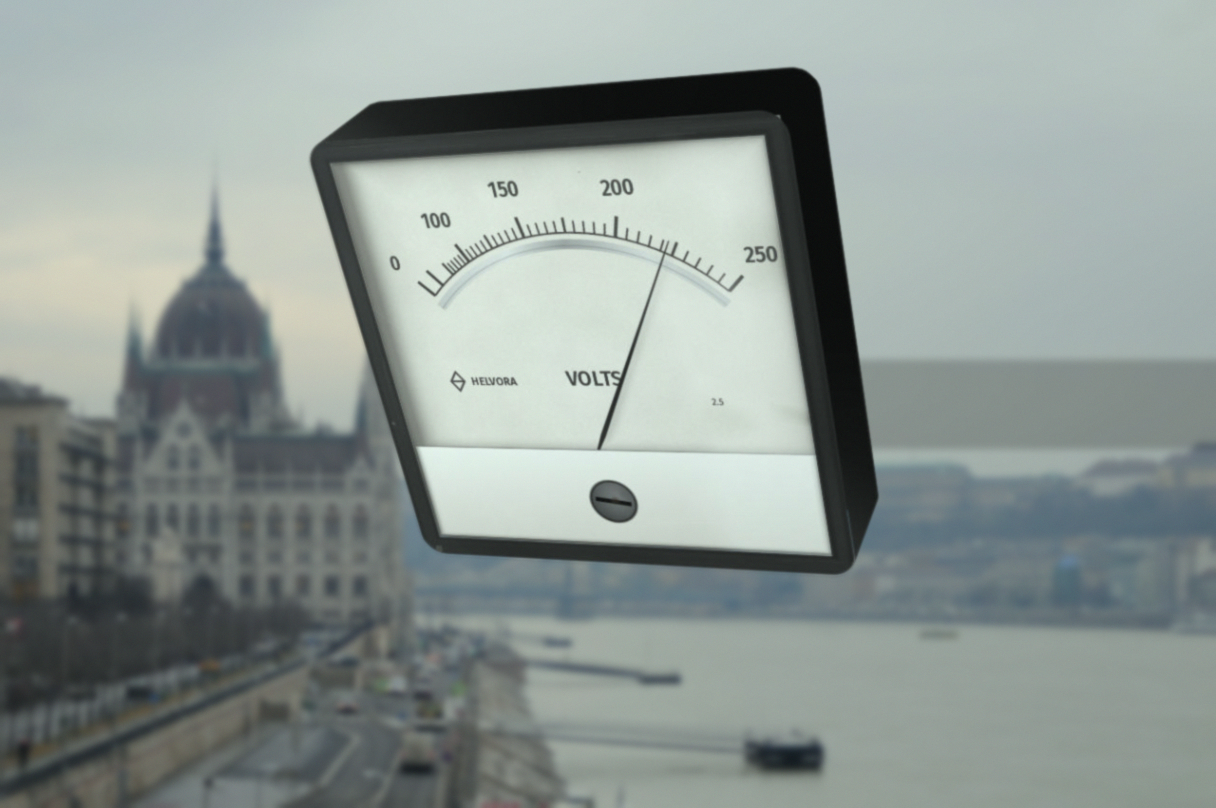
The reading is 222.5 V
